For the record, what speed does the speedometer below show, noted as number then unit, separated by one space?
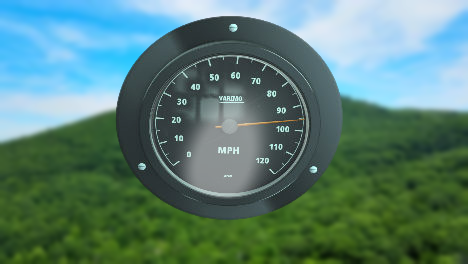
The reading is 95 mph
